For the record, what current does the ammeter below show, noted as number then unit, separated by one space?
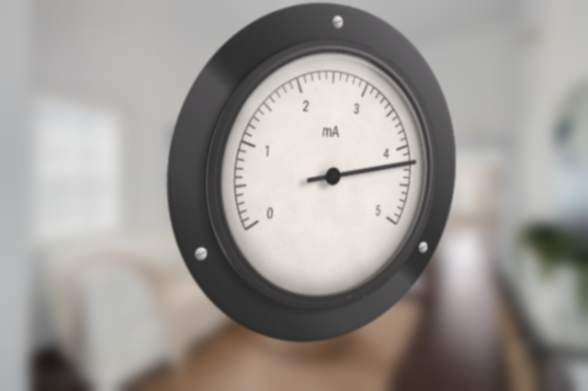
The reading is 4.2 mA
